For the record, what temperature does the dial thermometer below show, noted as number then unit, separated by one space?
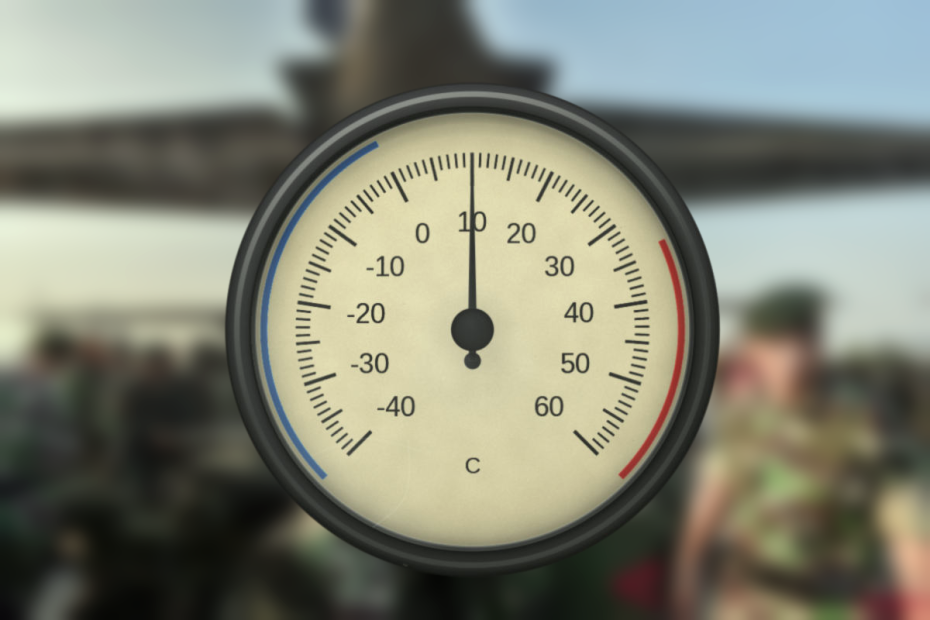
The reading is 10 °C
